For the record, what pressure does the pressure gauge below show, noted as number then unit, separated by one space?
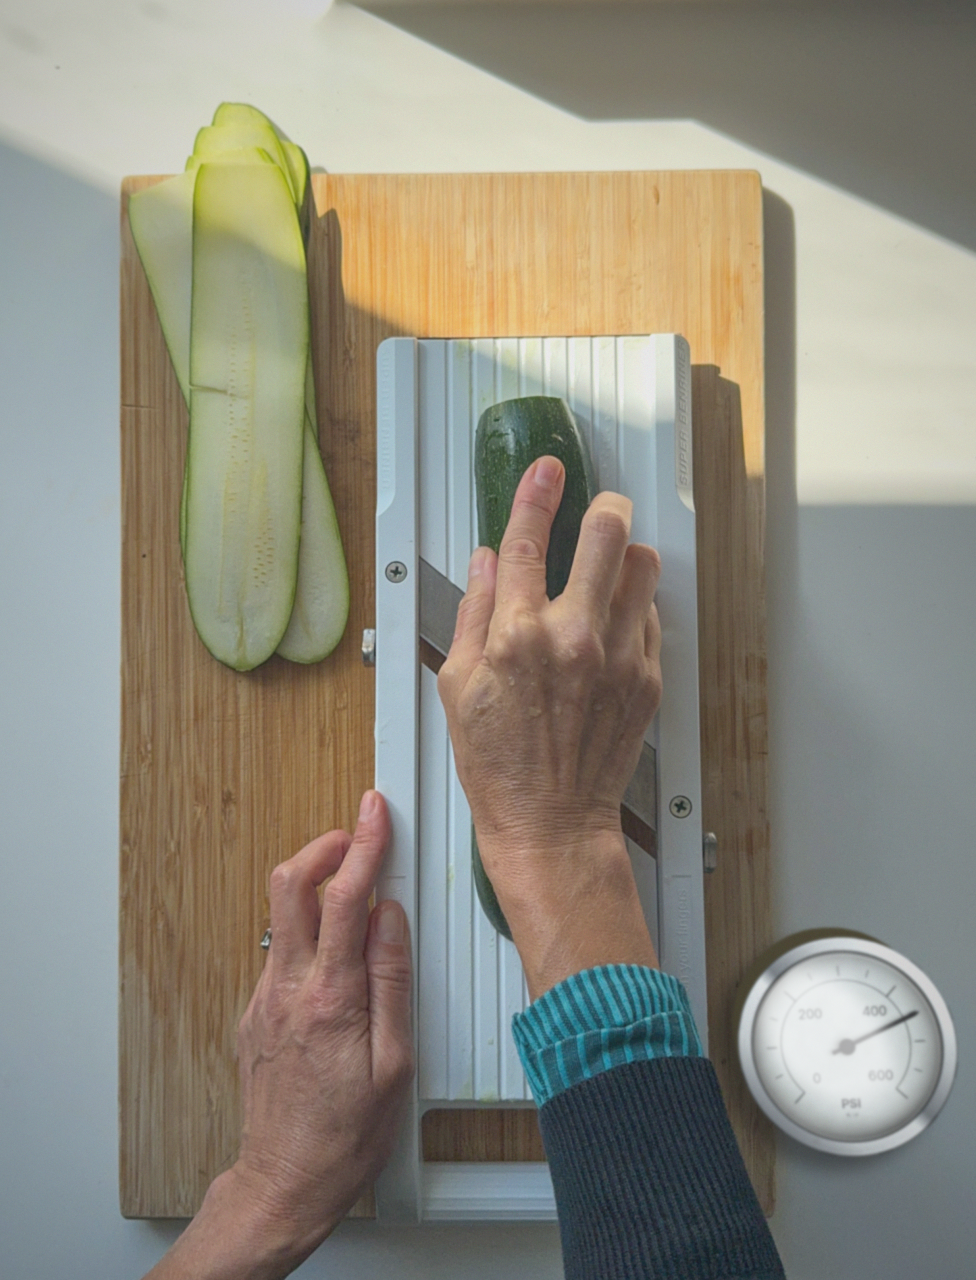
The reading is 450 psi
